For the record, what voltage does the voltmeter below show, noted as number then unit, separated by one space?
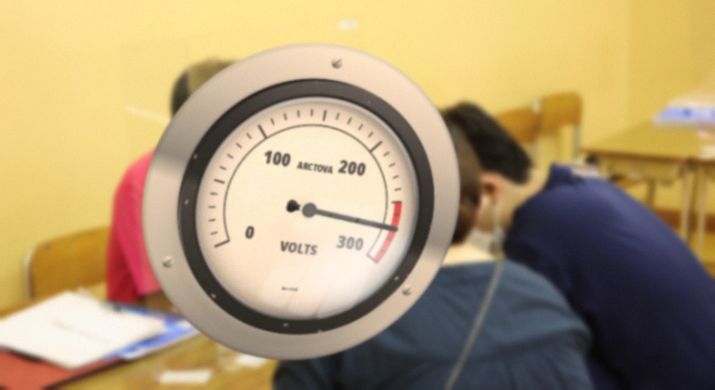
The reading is 270 V
